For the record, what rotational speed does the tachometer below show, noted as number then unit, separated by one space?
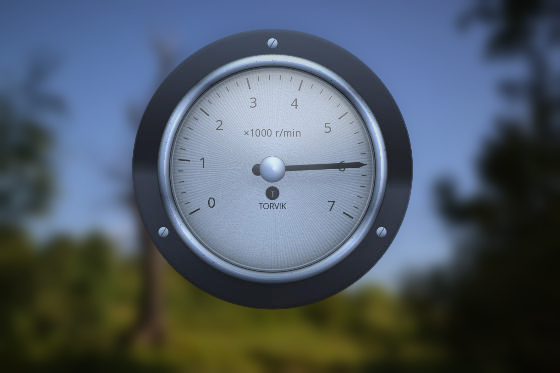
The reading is 6000 rpm
